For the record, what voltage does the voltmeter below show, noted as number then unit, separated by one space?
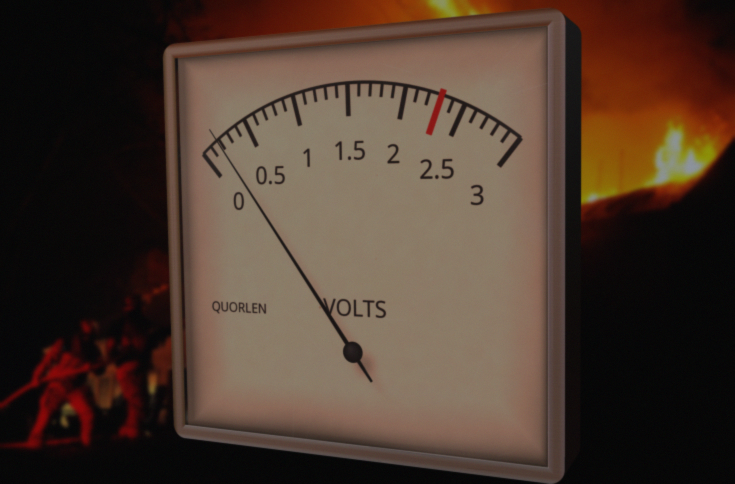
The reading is 0.2 V
